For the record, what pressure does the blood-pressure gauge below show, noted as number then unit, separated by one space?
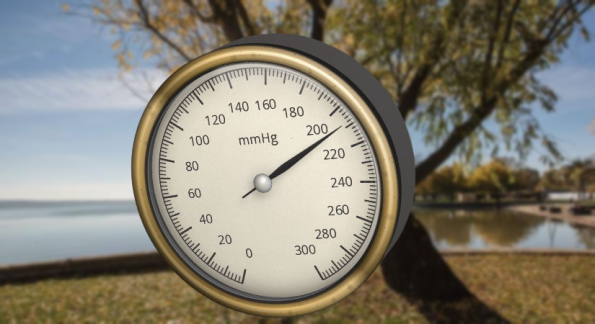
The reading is 208 mmHg
